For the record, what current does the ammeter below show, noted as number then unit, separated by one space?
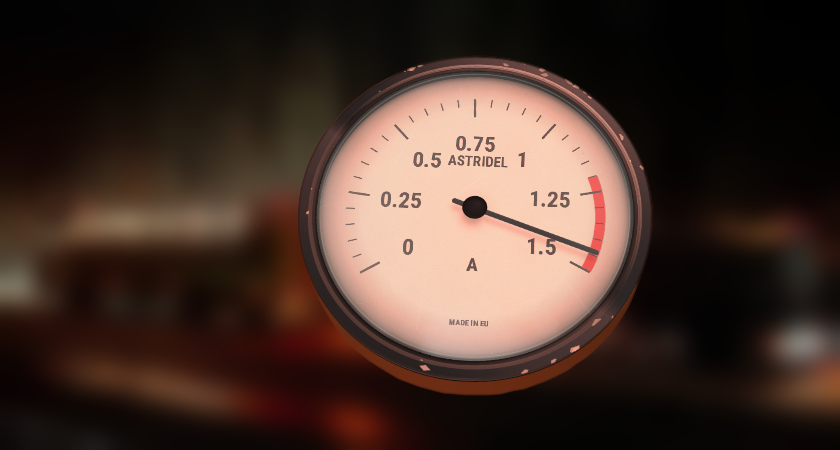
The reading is 1.45 A
